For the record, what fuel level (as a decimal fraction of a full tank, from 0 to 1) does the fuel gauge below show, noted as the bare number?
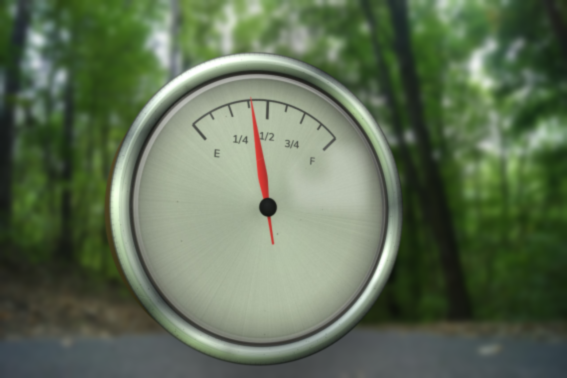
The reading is 0.375
